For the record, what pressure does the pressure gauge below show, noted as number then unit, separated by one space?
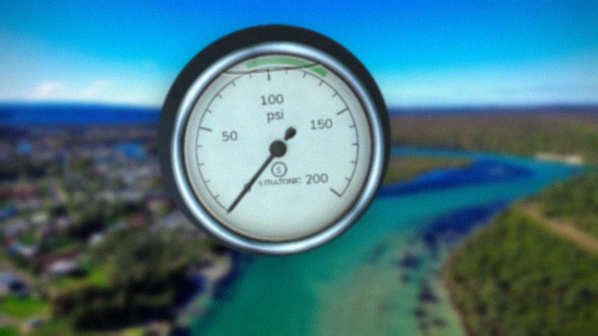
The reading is 0 psi
